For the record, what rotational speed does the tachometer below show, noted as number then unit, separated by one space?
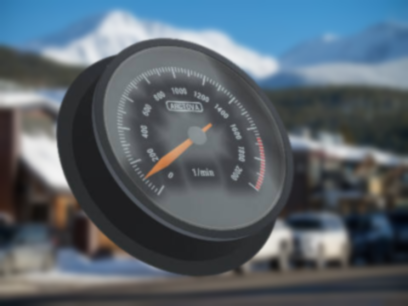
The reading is 100 rpm
